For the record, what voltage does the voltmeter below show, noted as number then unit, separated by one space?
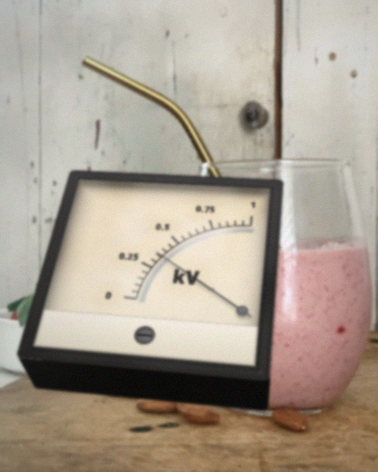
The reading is 0.35 kV
